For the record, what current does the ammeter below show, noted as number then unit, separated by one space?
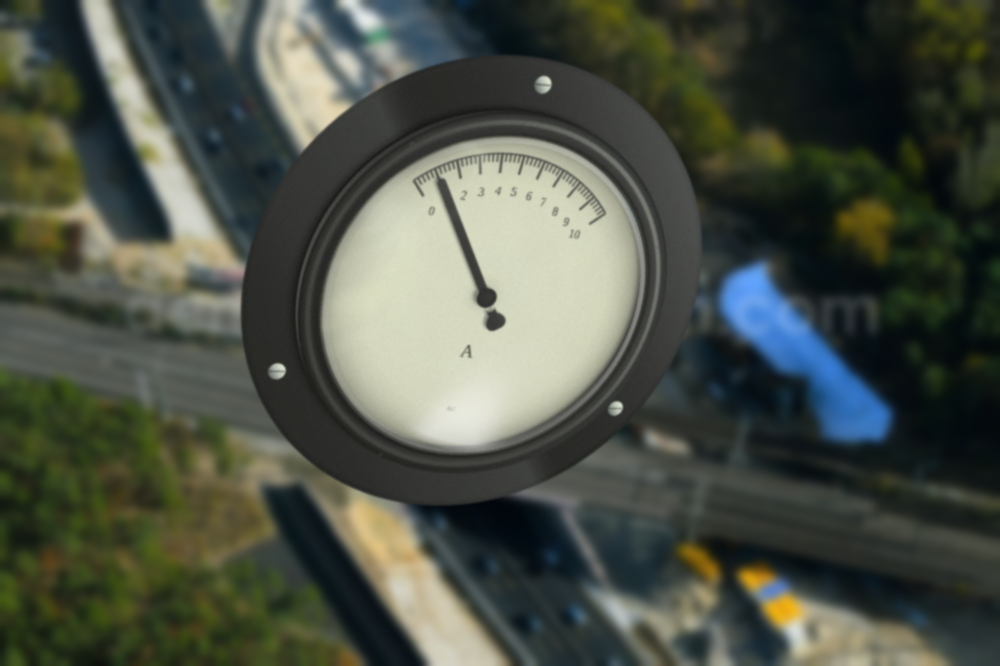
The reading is 1 A
